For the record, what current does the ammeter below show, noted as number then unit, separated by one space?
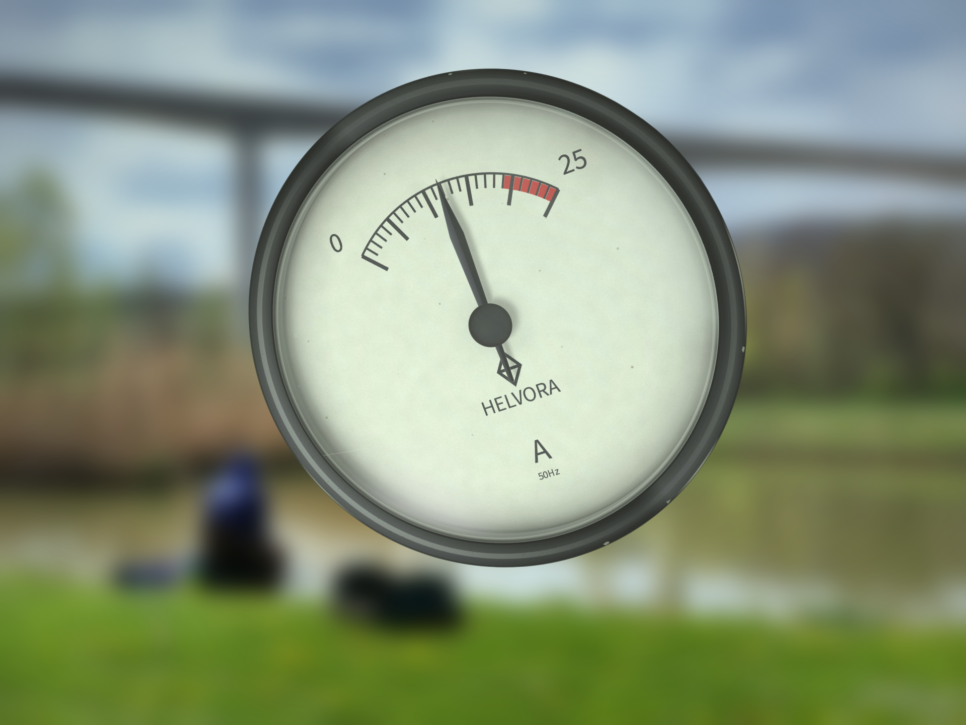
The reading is 12 A
